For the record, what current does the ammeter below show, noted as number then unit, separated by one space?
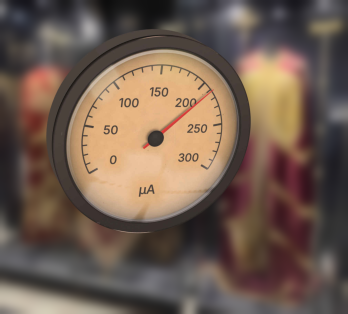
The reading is 210 µA
